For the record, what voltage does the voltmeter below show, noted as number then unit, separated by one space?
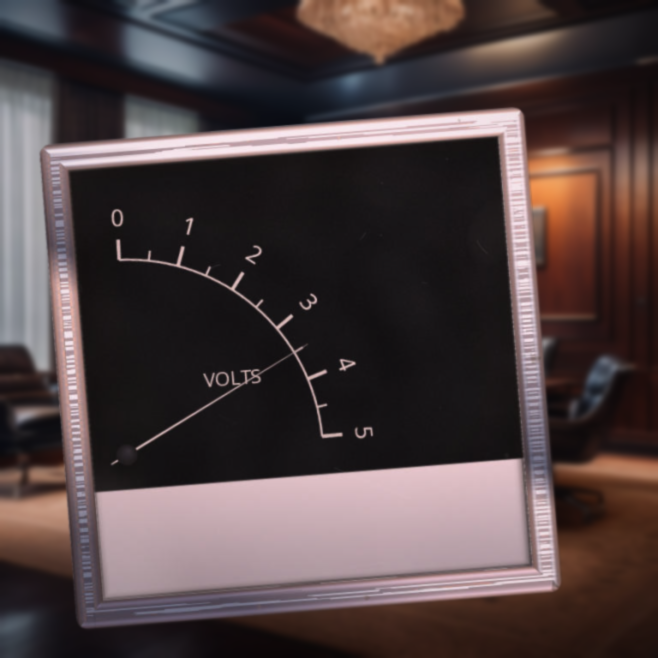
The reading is 3.5 V
